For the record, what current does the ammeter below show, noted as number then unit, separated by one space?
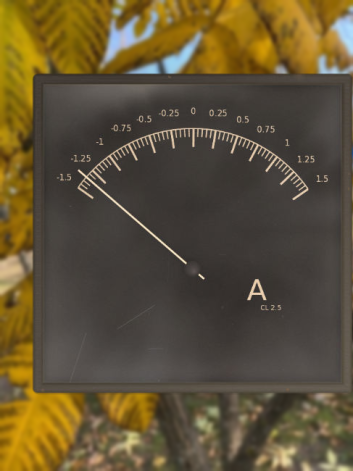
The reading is -1.35 A
